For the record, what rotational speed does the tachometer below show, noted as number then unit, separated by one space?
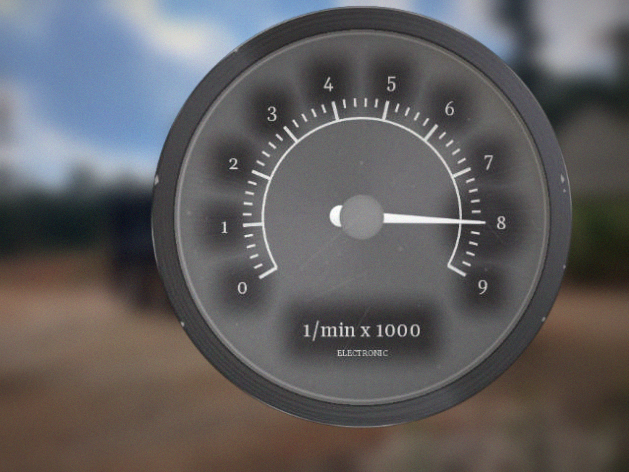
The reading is 8000 rpm
